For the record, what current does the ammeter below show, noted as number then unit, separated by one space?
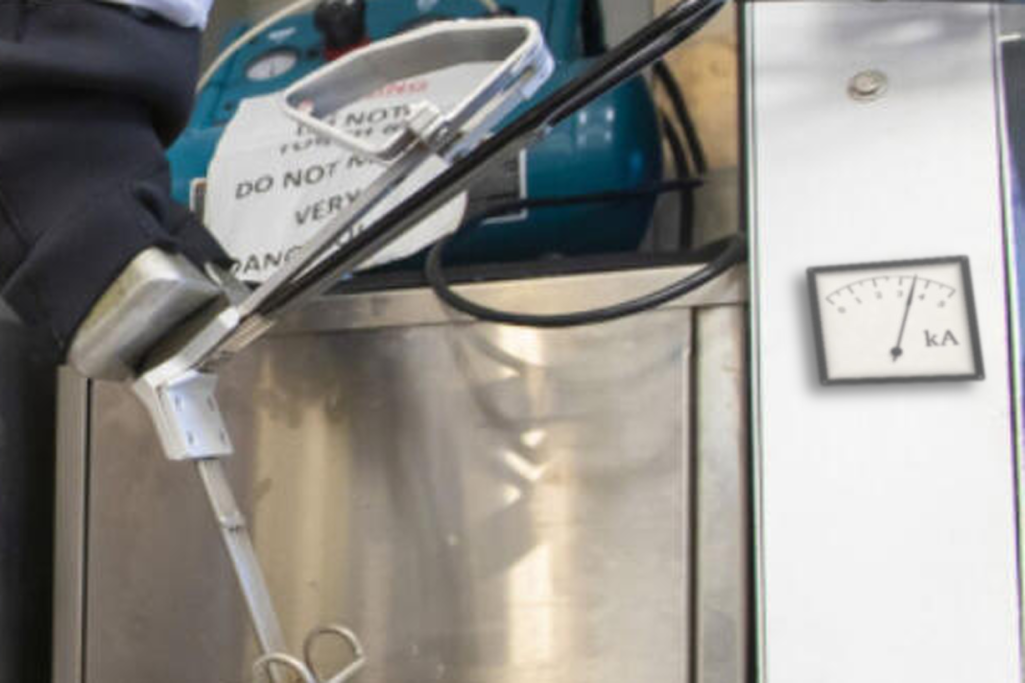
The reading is 3.5 kA
